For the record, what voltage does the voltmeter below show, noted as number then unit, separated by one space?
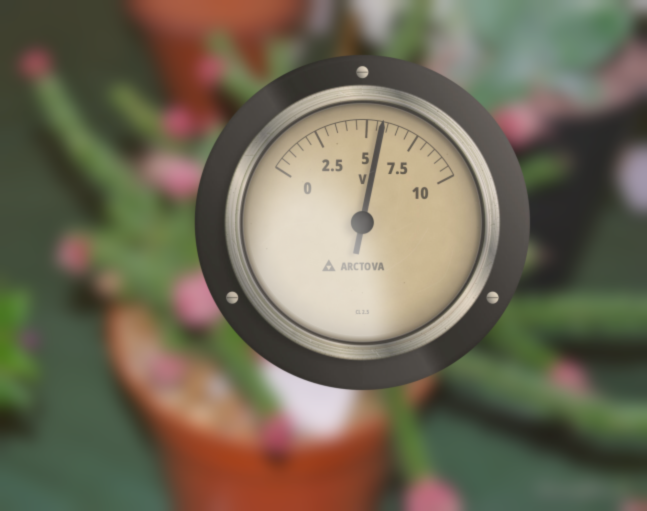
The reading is 5.75 V
